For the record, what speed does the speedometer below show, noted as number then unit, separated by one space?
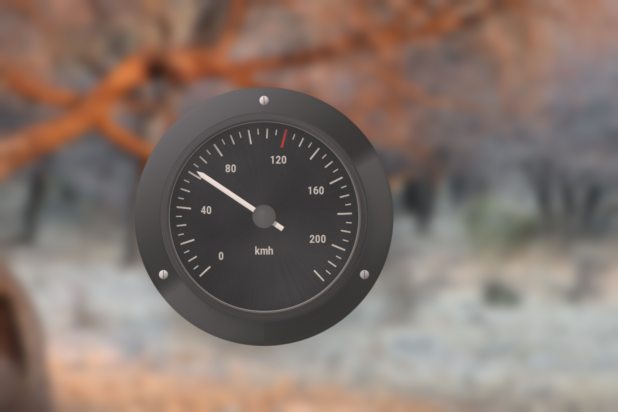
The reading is 62.5 km/h
